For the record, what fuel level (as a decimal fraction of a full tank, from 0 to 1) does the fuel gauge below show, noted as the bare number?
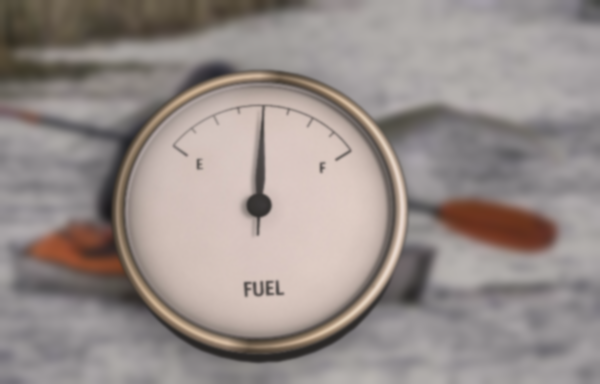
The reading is 0.5
